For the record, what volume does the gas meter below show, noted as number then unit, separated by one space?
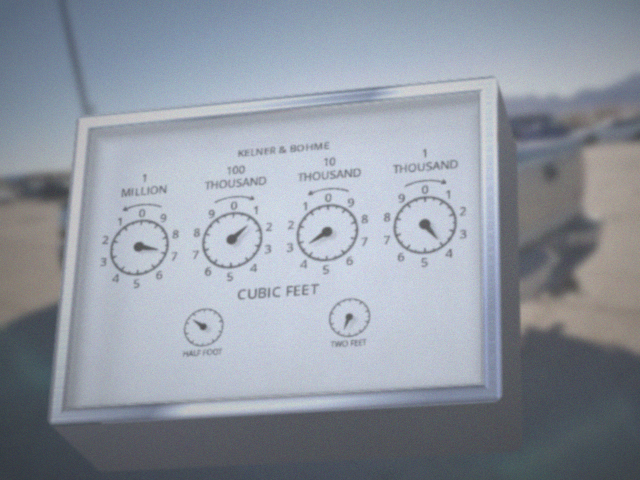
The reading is 713400 ft³
